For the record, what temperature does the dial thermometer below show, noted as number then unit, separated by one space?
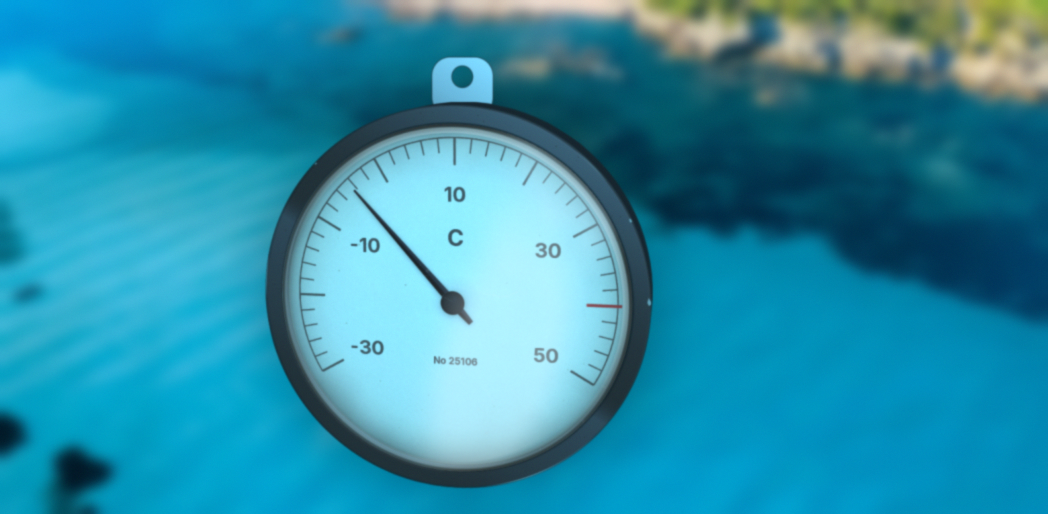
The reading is -4 °C
